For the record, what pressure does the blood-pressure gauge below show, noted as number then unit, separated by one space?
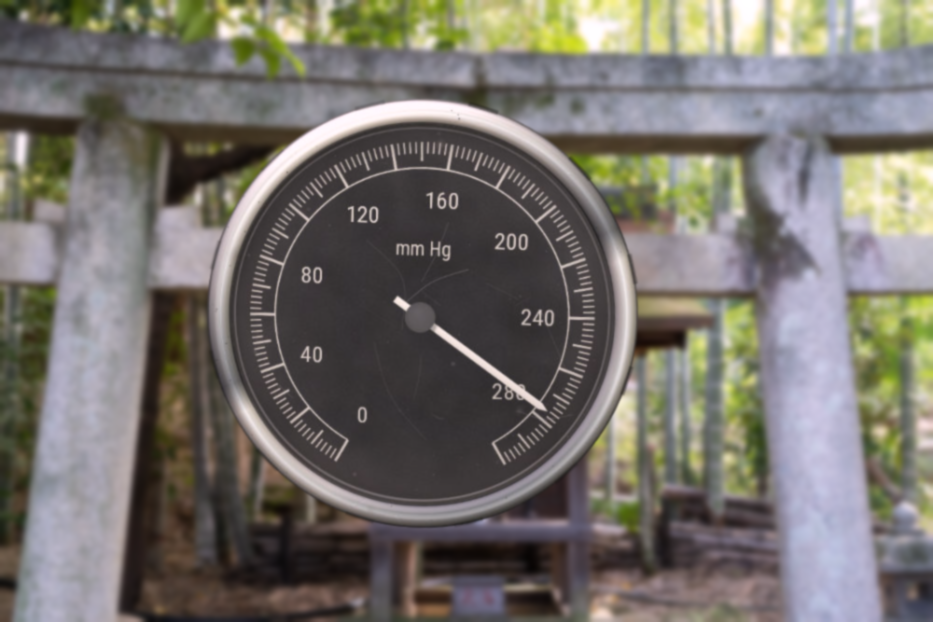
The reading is 276 mmHg
